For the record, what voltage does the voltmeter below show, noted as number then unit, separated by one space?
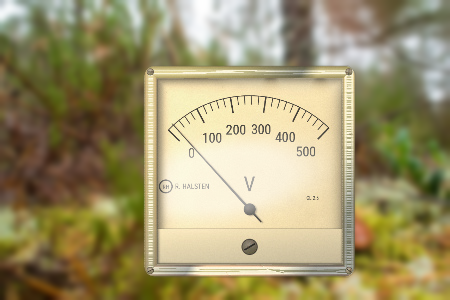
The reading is 20 V
